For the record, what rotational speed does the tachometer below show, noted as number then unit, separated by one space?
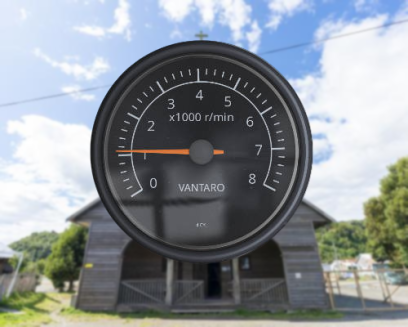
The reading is 1100 rpm
